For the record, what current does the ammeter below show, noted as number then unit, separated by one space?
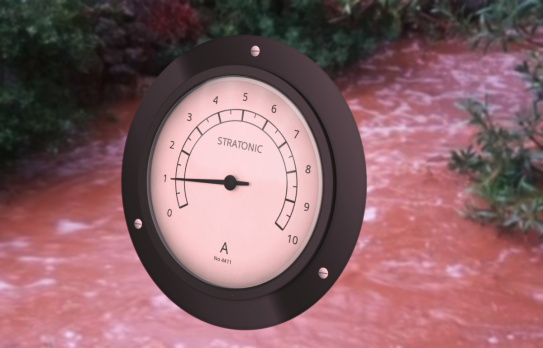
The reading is 1 A
